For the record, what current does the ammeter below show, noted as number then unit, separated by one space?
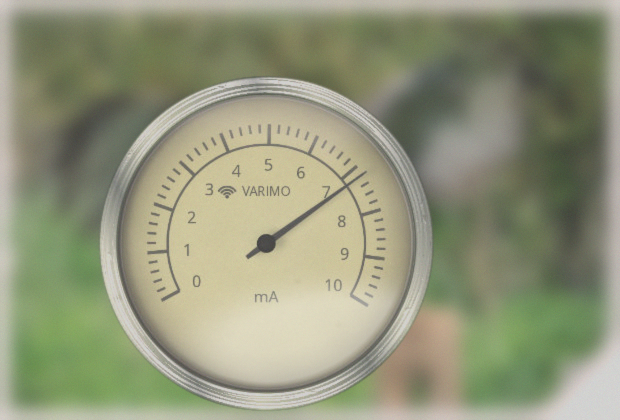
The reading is 7.2 mA
